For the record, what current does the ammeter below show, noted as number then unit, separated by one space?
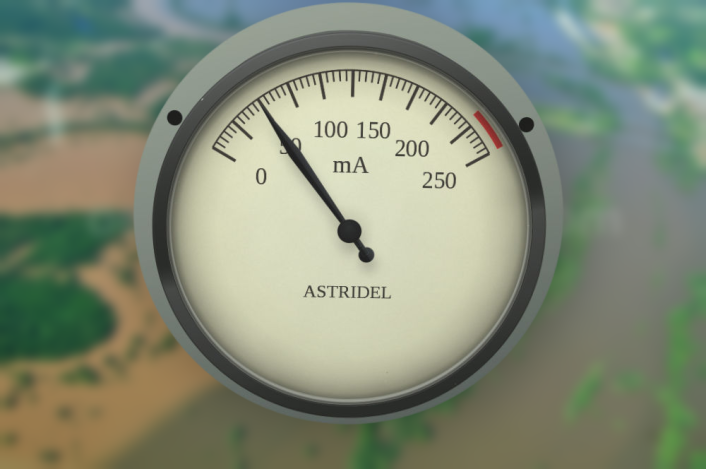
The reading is 50 mA
